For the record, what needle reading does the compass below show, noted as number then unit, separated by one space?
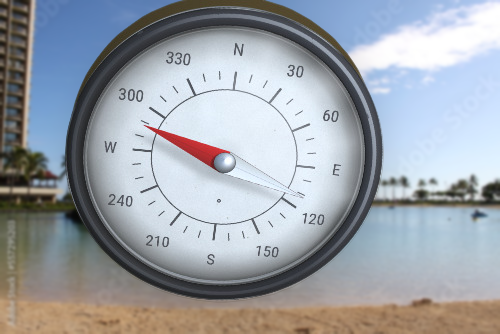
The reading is 290 °
